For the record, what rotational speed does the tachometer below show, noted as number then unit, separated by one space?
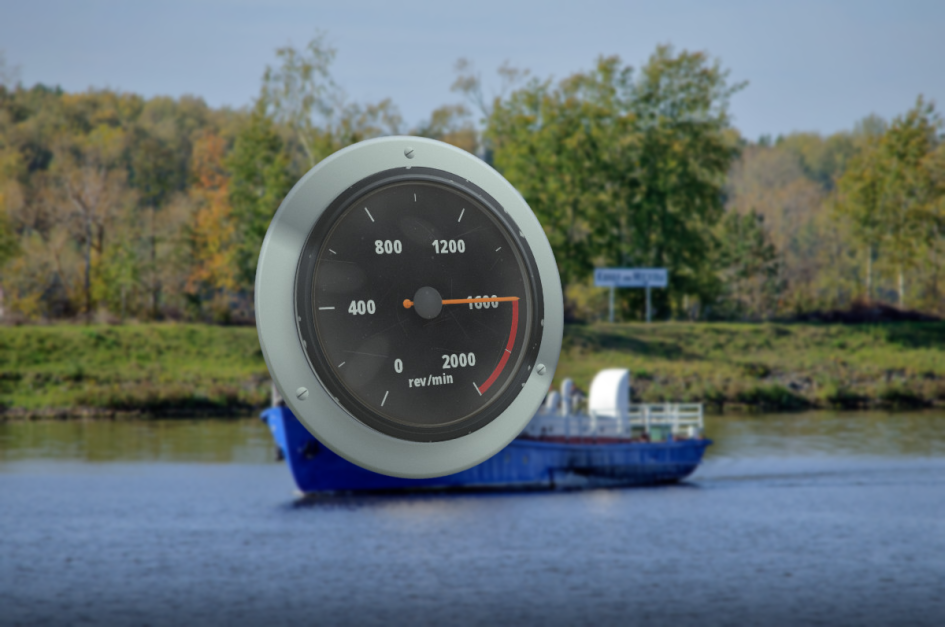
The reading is 1600 rpm
